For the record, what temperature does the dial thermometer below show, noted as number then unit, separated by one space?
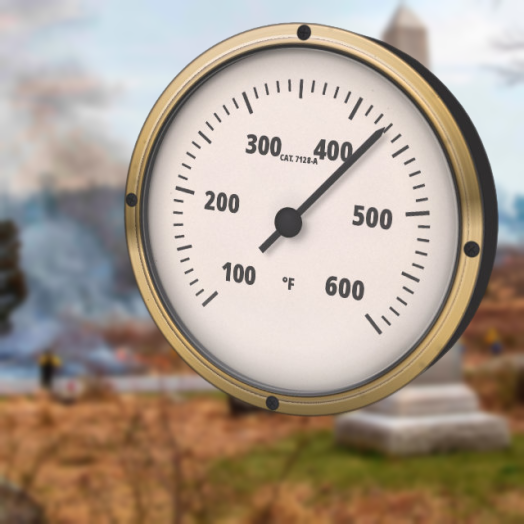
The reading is 430 °F
